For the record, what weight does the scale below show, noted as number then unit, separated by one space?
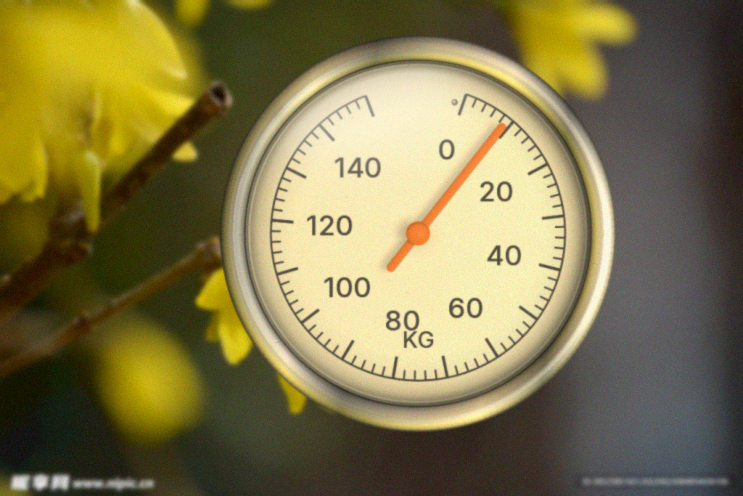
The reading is 9 kg
